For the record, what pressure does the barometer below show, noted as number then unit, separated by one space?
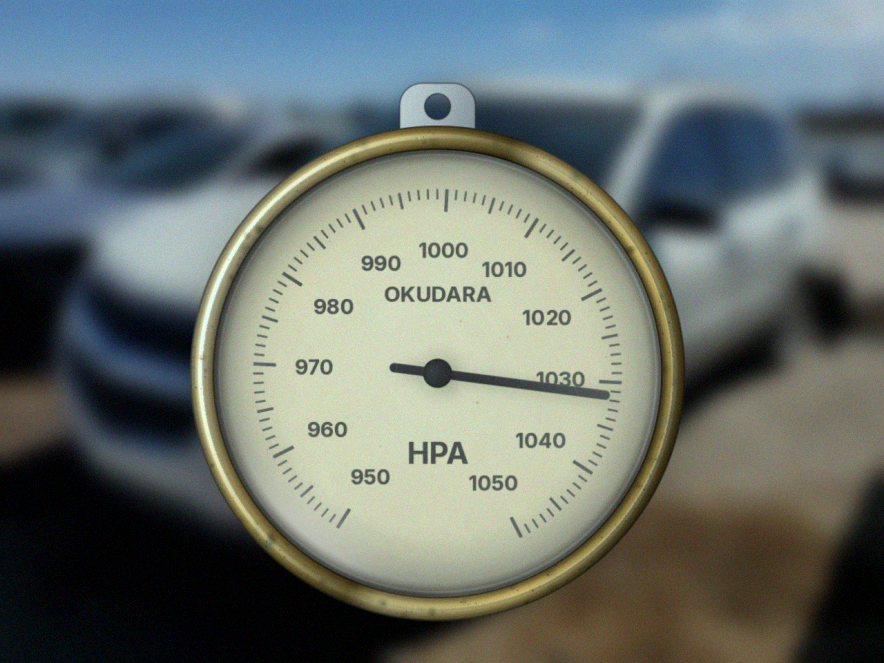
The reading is 1031.5 hPa
